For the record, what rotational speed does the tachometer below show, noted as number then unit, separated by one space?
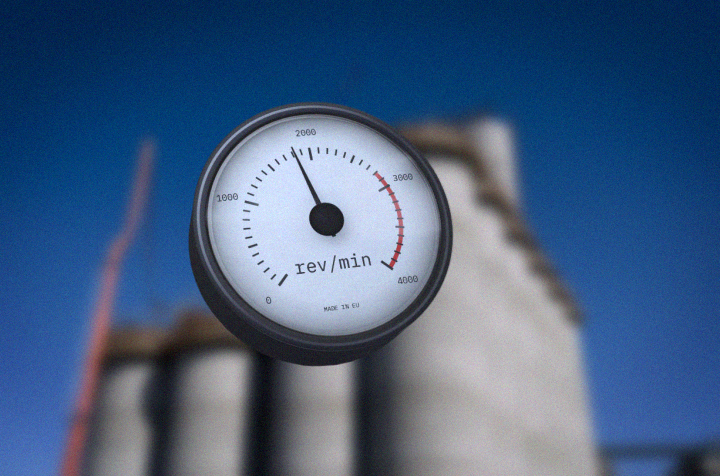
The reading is 1800 rpm
